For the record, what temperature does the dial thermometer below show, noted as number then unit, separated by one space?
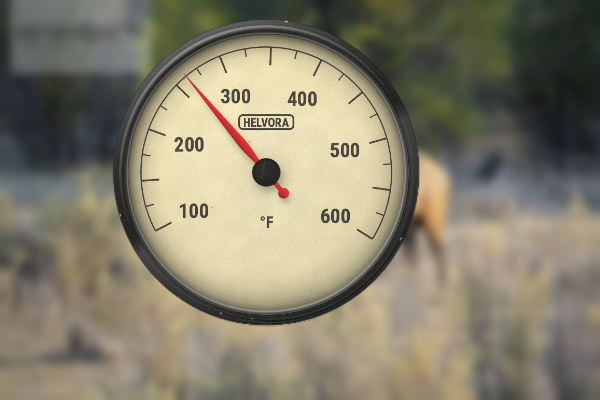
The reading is 262.5 °F
